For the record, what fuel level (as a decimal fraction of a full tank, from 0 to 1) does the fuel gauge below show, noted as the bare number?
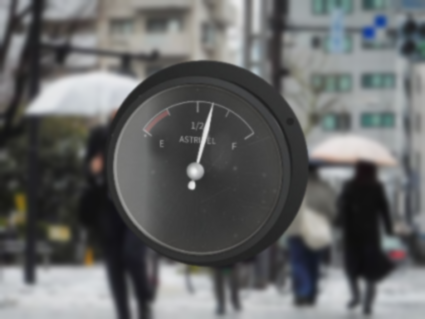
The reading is 0.625
